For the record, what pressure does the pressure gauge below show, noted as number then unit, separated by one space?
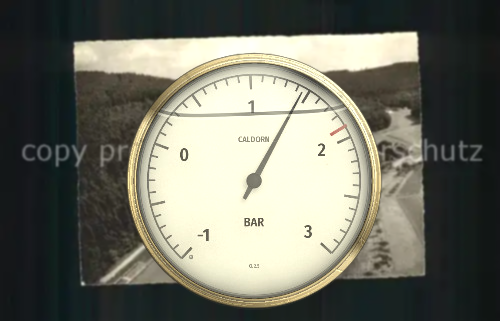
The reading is 1.45 bar
